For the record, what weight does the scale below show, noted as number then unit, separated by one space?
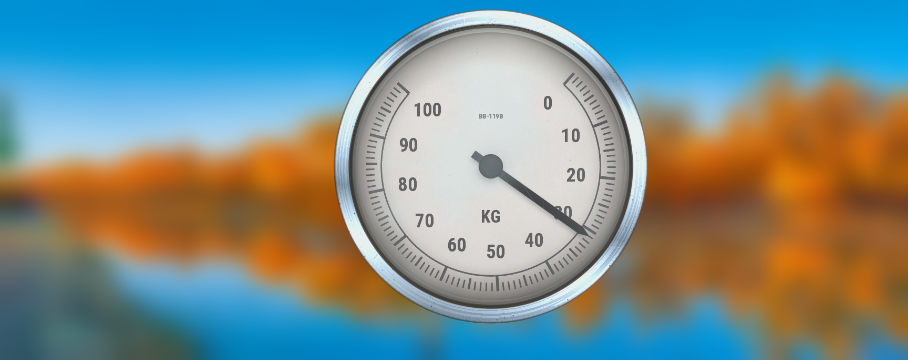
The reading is 31 kg
